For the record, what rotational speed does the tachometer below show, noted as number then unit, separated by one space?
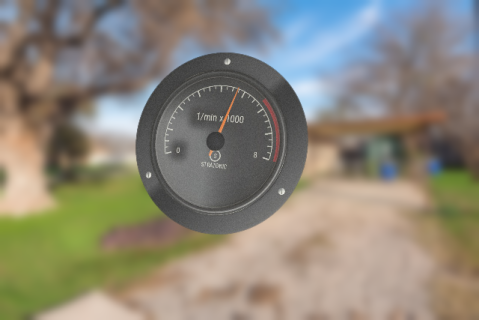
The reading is 4750 rpm
